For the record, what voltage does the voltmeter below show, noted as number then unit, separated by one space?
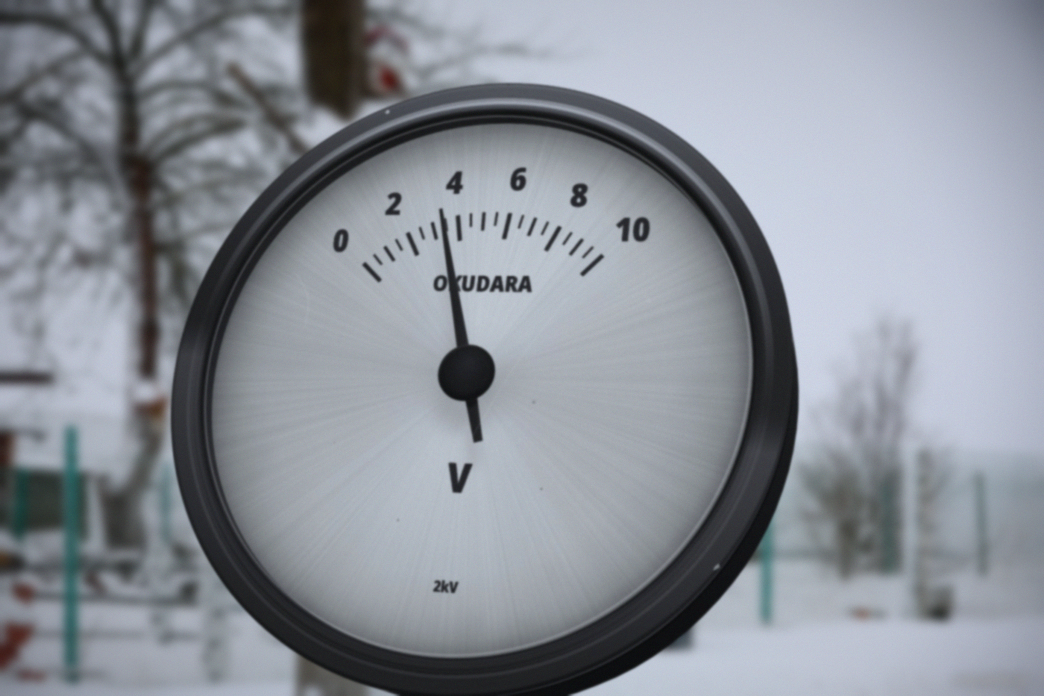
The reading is 3.5 V
